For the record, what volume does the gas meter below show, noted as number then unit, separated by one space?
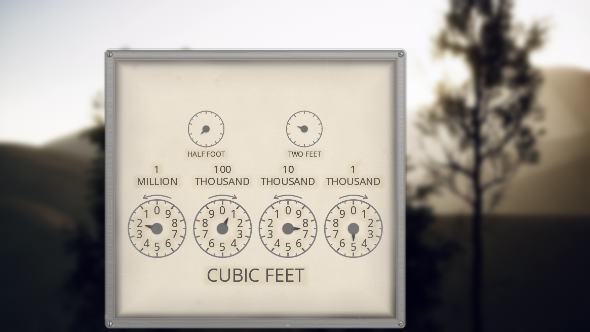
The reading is 207500 ft³
